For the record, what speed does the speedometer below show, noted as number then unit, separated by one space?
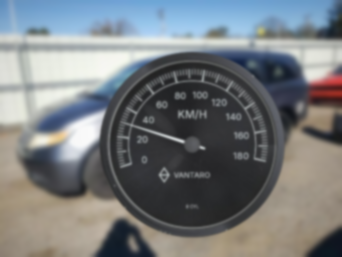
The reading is 30 km/h
